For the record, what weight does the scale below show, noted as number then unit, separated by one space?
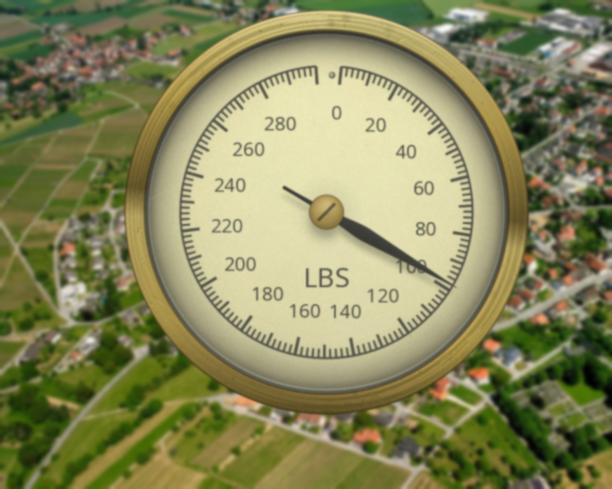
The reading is 98 lb
